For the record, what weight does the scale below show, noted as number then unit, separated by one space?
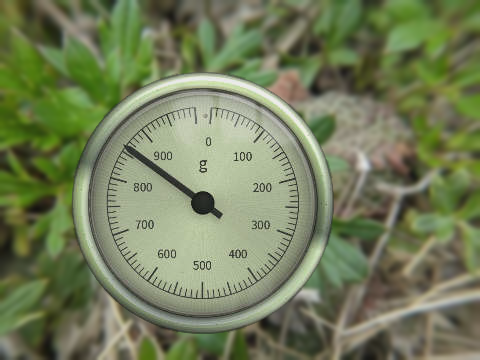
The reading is 860 g
